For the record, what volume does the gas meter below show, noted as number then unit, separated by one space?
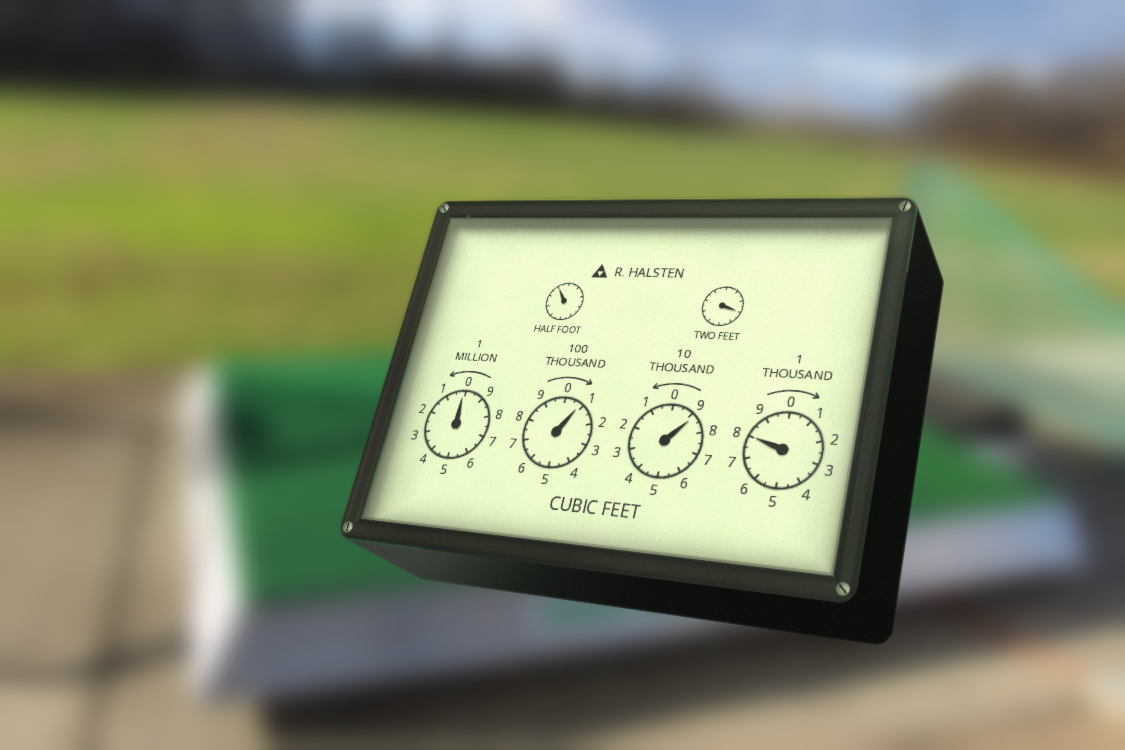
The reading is 8800 ft³
